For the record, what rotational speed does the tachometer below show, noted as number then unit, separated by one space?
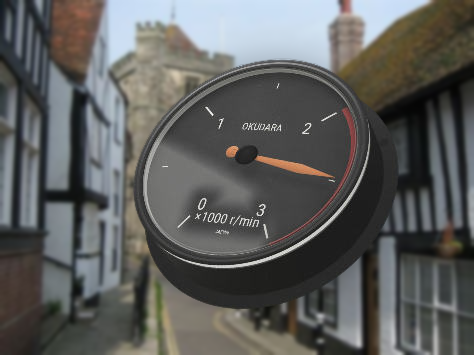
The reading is 2500 rpm
